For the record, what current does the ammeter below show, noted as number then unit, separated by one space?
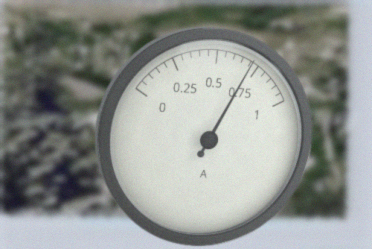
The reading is 0.7 A
